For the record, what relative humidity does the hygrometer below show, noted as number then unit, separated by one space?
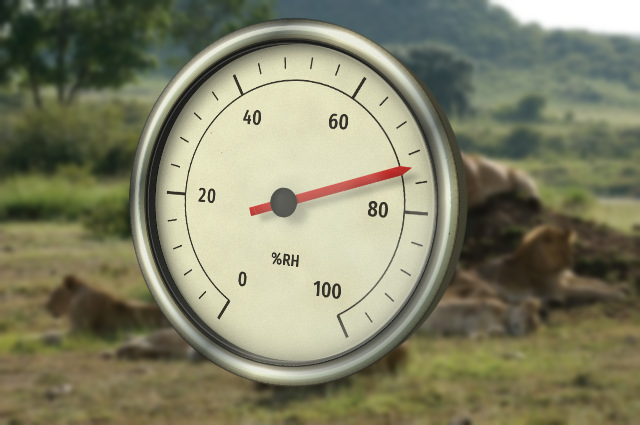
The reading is 74 %
